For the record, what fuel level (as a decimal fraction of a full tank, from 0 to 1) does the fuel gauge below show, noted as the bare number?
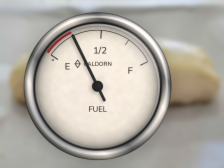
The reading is 0.25
